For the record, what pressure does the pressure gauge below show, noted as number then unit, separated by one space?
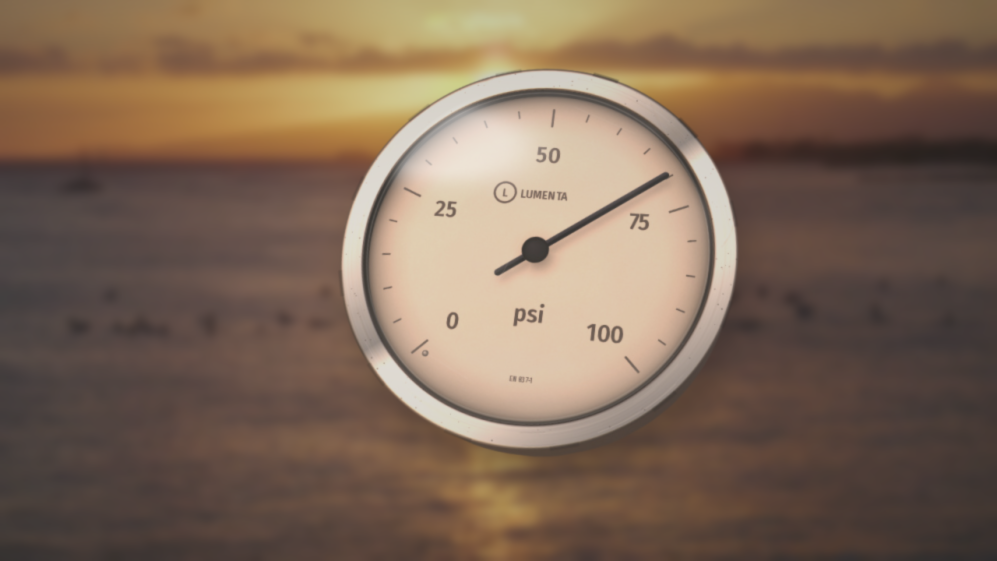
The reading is 70 psi
